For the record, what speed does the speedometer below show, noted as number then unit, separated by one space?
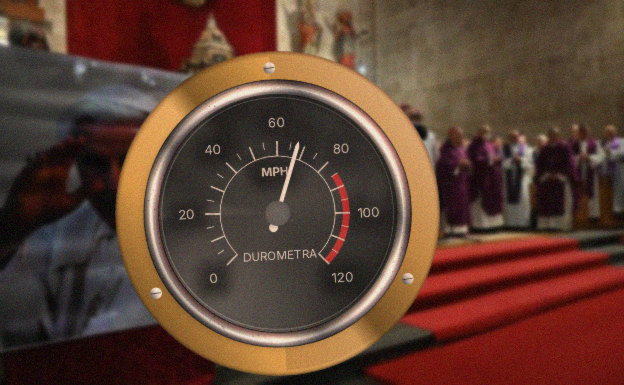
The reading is 67.5 mph
